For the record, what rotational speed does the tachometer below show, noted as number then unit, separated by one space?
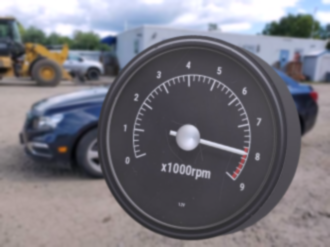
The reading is 8000 rpm
